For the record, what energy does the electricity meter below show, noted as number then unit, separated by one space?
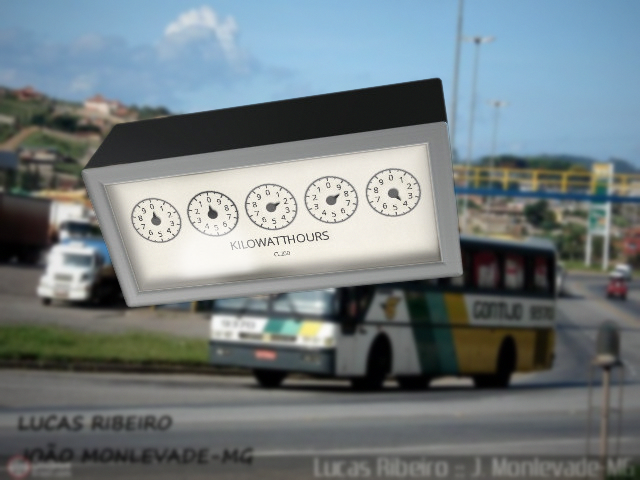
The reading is 184 kWh
